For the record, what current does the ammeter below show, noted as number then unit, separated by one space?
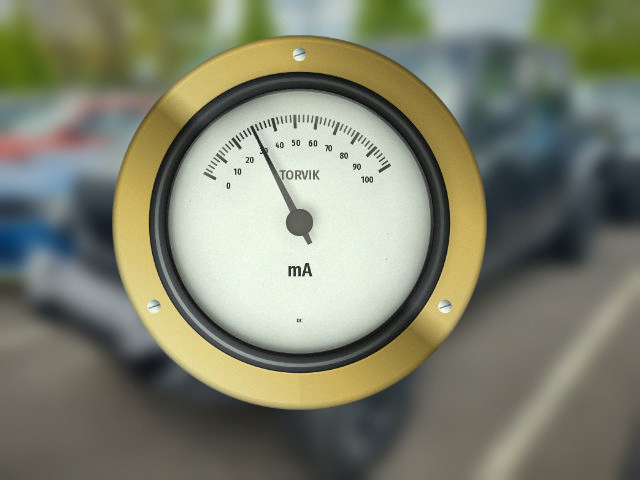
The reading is 30 mA
